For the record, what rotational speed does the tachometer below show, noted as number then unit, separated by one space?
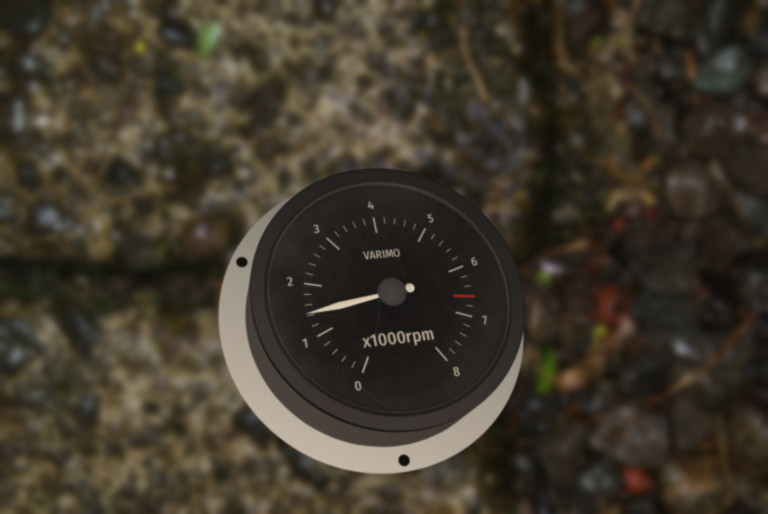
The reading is 1400 rpm
